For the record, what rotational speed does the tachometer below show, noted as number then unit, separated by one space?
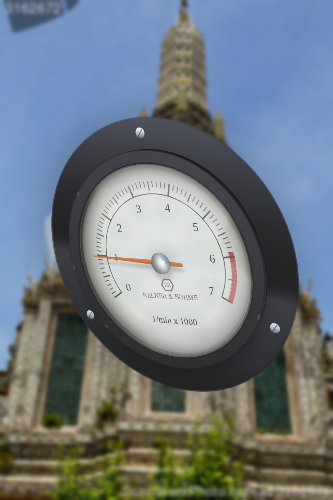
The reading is 1000 rpm
